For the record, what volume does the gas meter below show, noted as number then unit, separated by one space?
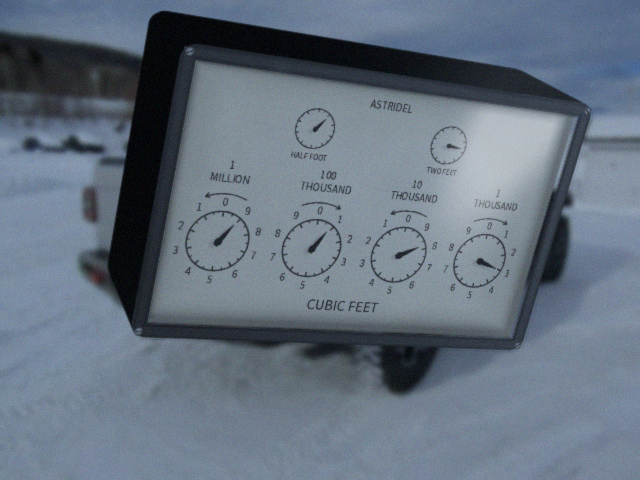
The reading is 908300 ft³
